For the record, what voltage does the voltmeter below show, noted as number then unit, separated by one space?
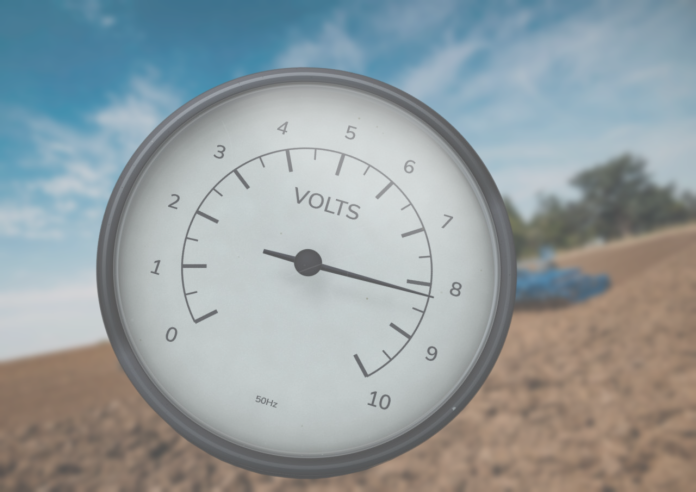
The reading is 8.25 V
